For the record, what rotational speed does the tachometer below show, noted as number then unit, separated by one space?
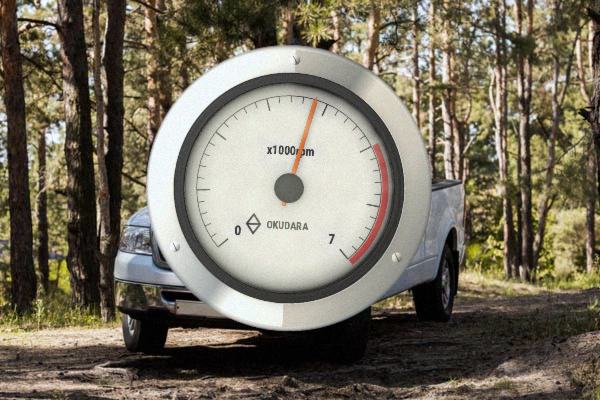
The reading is 3800 rpm
